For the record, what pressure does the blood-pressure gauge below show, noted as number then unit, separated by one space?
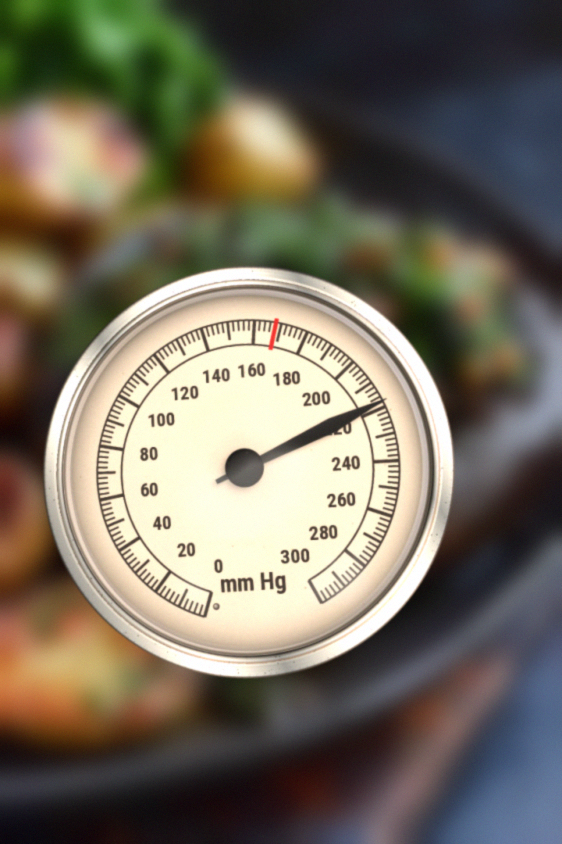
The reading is 218 mmHg
